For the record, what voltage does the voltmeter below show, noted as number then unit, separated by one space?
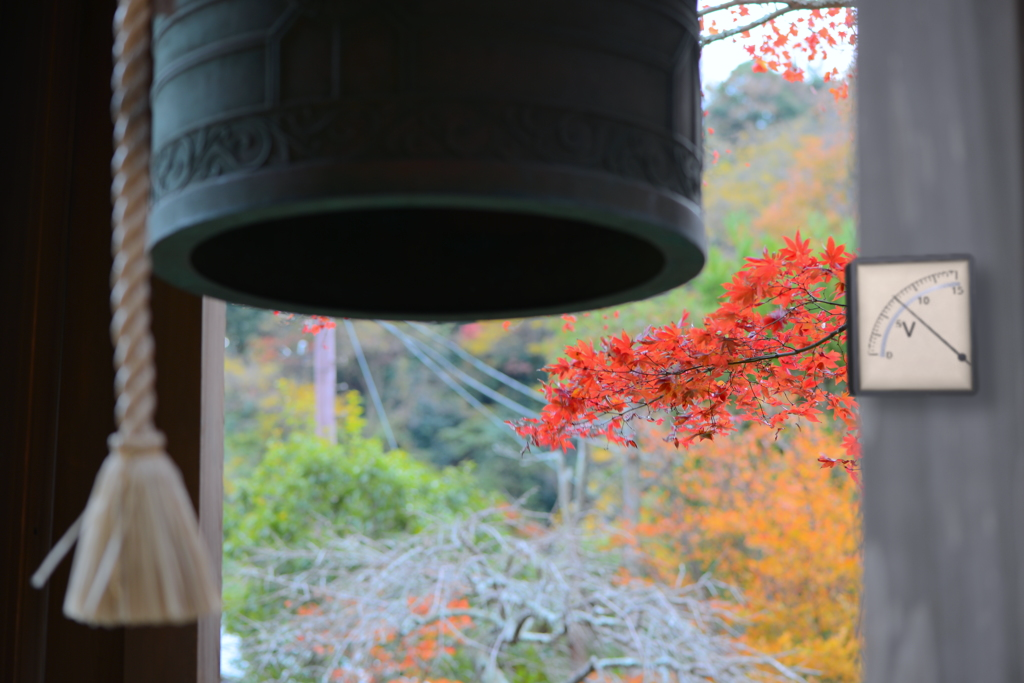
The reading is 7.5 V
